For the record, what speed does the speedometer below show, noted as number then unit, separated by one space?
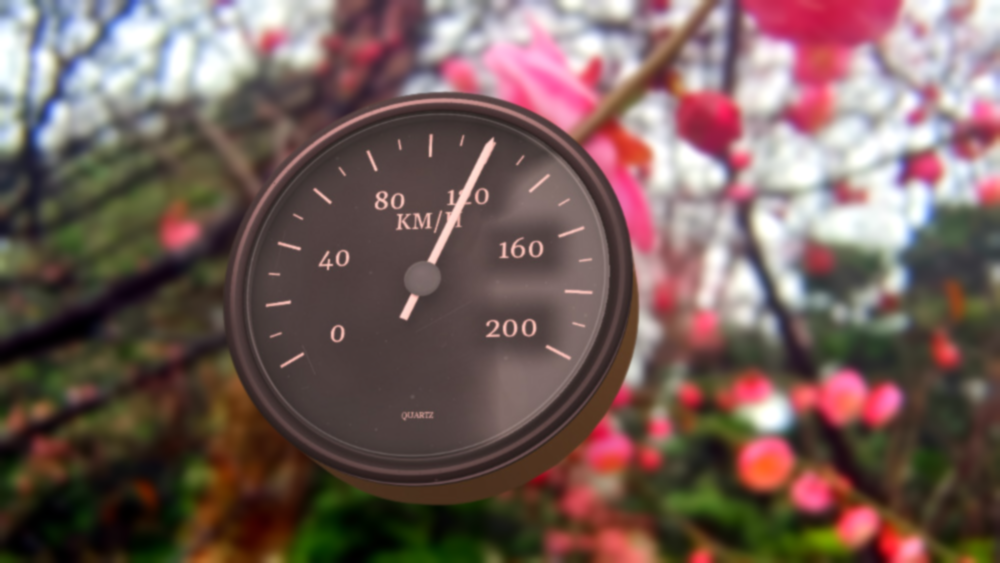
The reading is 120 km/h
